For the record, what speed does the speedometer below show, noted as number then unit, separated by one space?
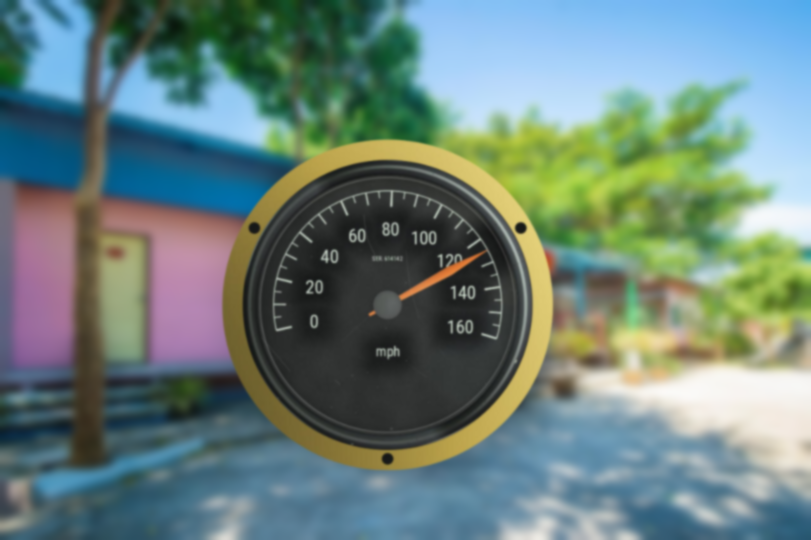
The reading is 125 mph
